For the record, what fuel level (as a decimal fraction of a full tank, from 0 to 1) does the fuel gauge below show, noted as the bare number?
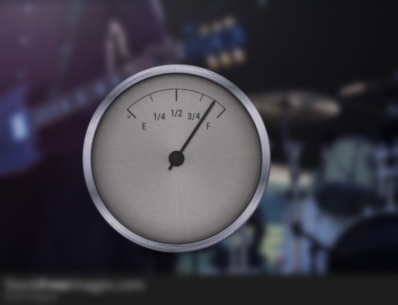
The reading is 0.875
